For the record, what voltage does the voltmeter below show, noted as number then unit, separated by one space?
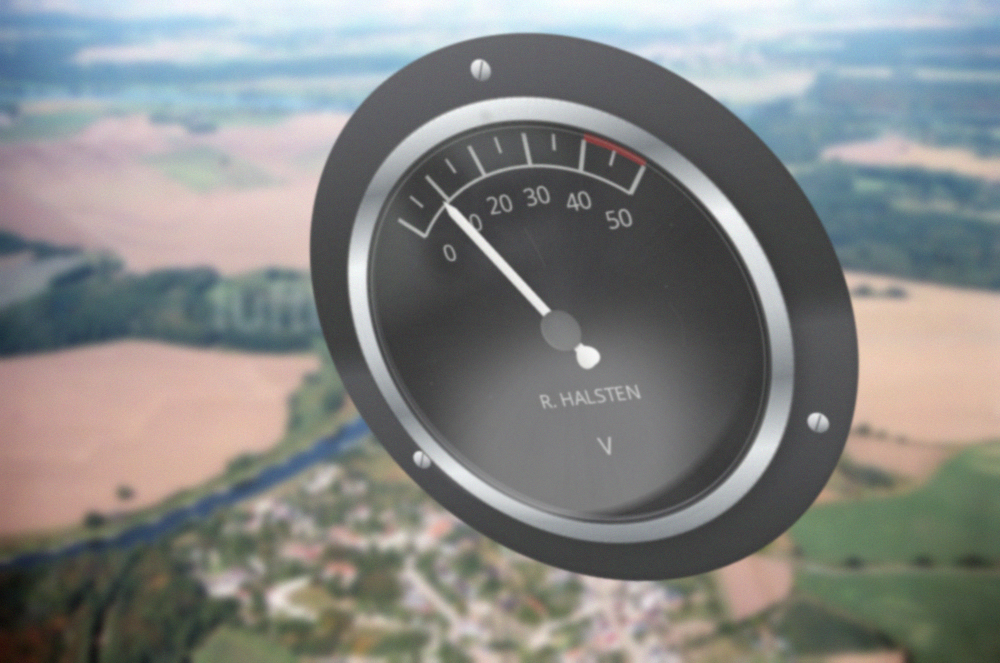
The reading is 10 V
